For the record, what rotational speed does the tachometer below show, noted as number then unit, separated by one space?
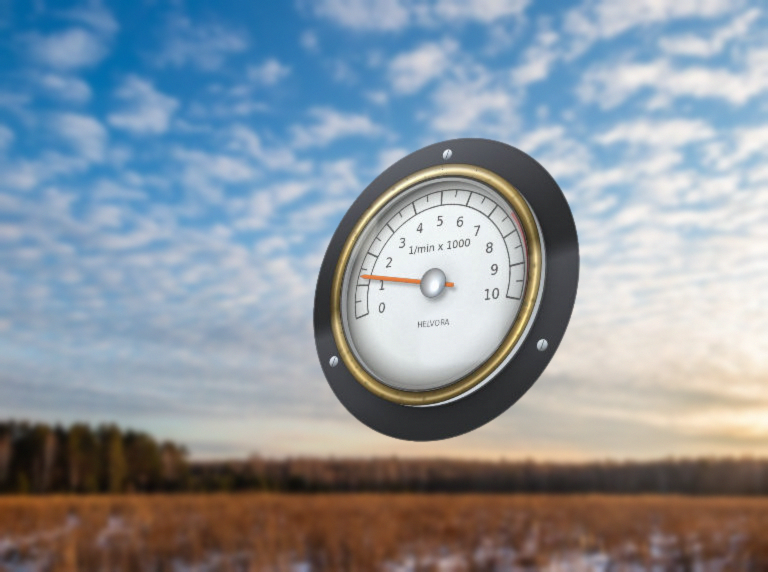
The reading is 1250 rpm
